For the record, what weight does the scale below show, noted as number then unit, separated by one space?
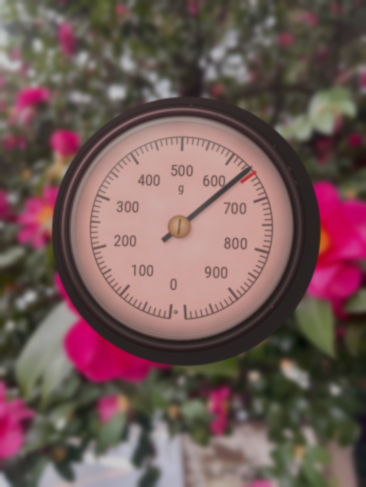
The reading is 640 g
